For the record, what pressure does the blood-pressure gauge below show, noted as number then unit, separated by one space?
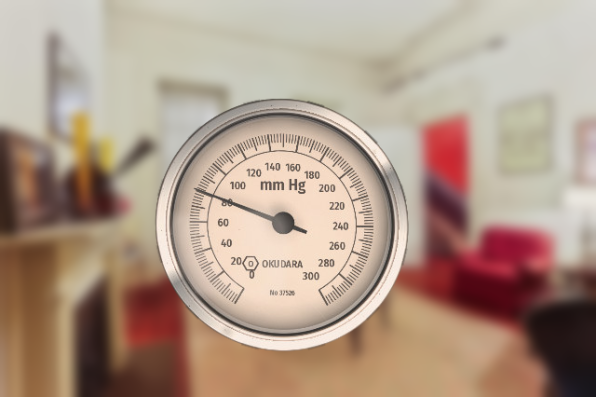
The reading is 80 mmHg
